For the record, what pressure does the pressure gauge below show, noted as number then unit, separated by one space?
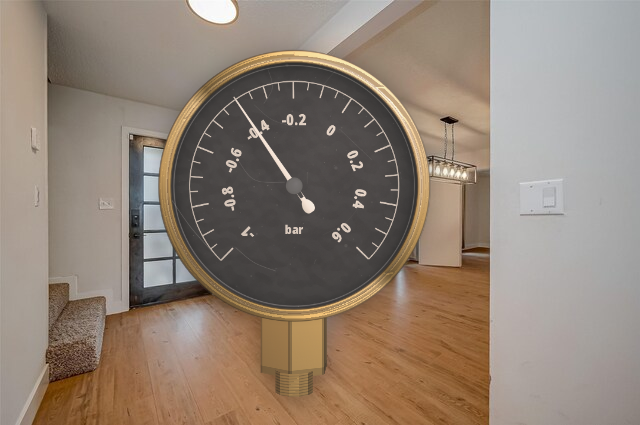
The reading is -0.4 bar
